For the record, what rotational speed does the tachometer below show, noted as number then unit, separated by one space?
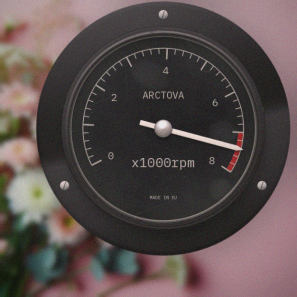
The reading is 7400 rpm
